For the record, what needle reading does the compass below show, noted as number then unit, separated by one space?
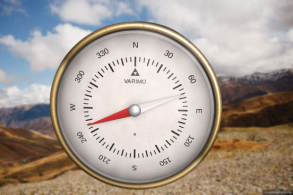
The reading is 250 °
